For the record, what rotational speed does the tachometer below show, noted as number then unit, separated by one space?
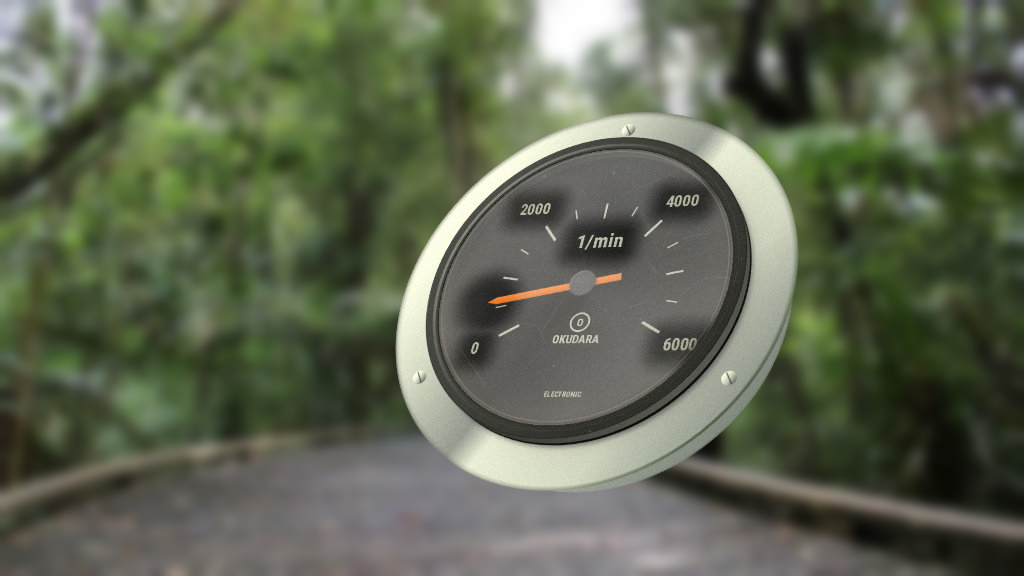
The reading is 500 rpm
